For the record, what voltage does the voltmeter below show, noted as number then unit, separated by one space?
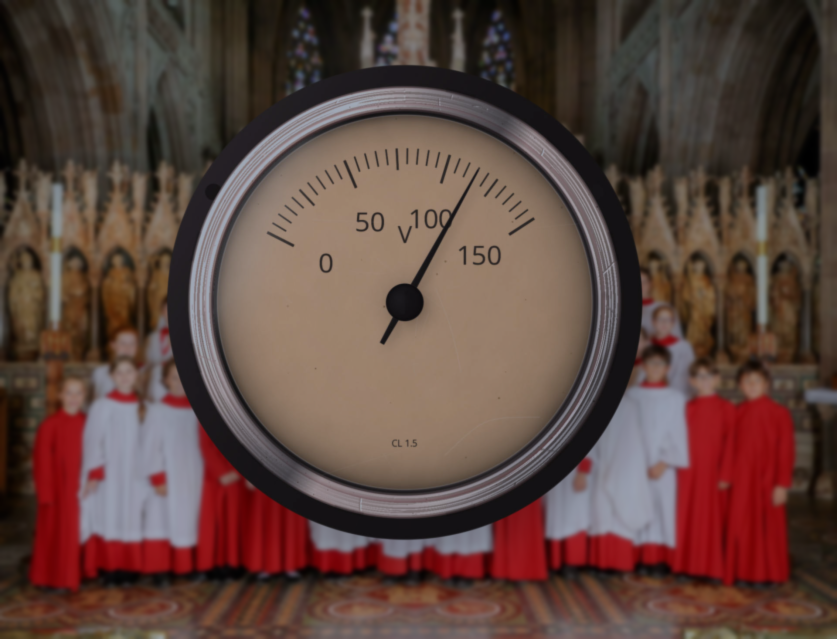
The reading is 115 V
